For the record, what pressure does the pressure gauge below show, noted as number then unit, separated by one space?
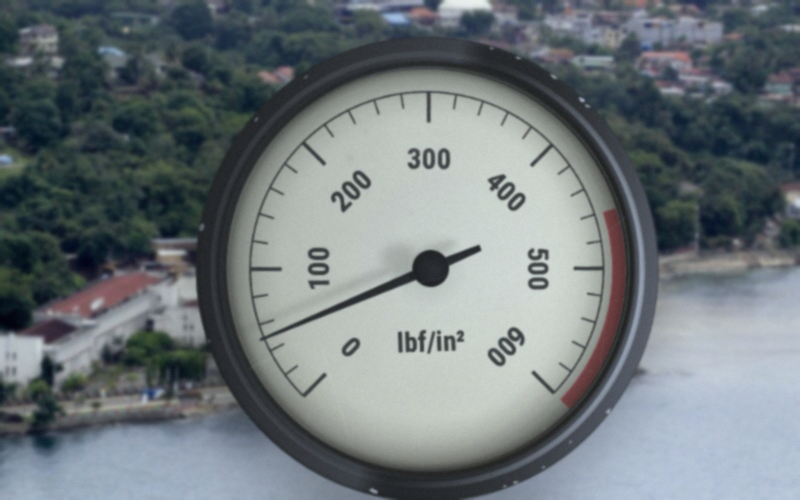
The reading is 50 psi
